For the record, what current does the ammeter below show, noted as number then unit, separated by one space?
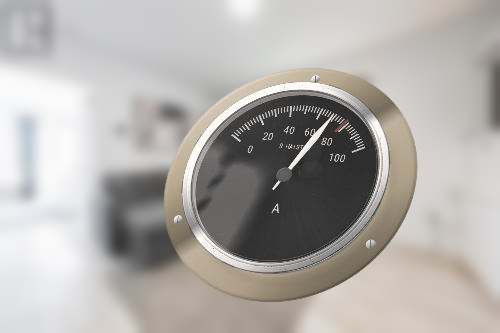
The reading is 70 A
